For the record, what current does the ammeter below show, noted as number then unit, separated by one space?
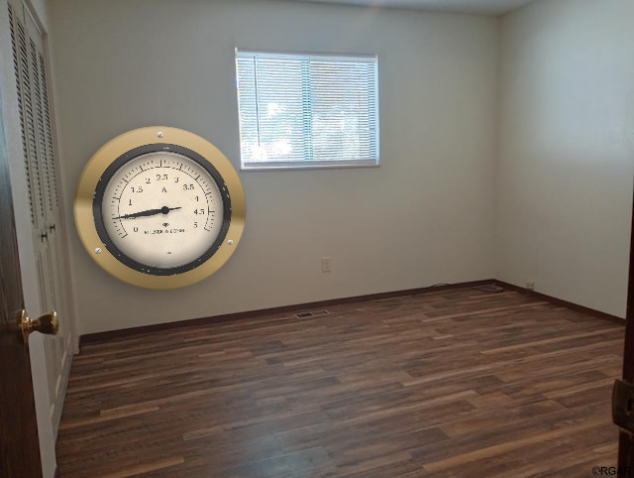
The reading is 0.5 A
